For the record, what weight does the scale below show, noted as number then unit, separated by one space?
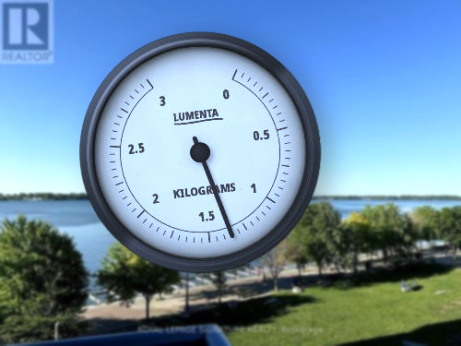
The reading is 1.35 kg
